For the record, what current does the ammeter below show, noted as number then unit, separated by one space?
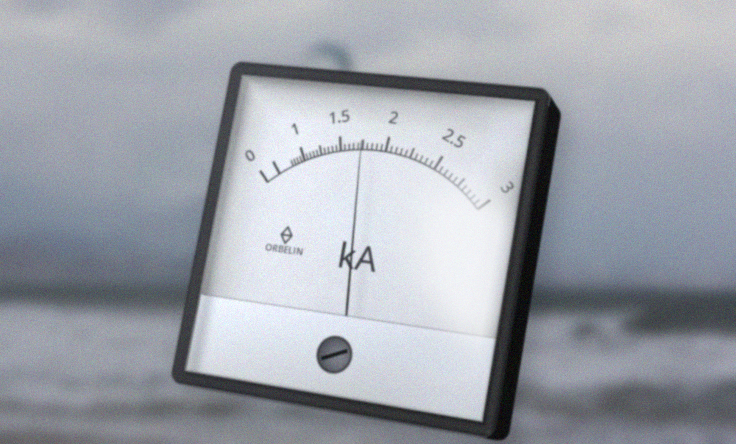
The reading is 1.75 kA
